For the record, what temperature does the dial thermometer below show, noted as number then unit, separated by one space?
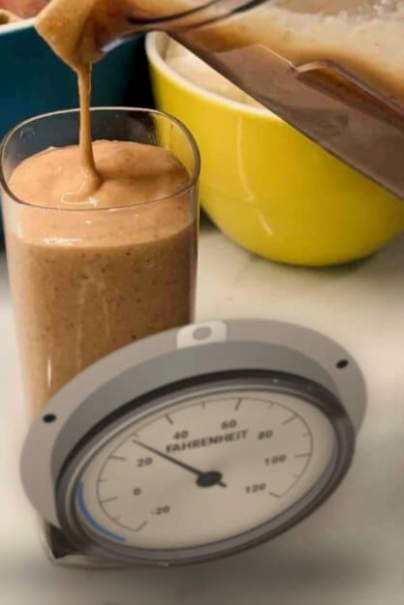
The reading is 30 °F
